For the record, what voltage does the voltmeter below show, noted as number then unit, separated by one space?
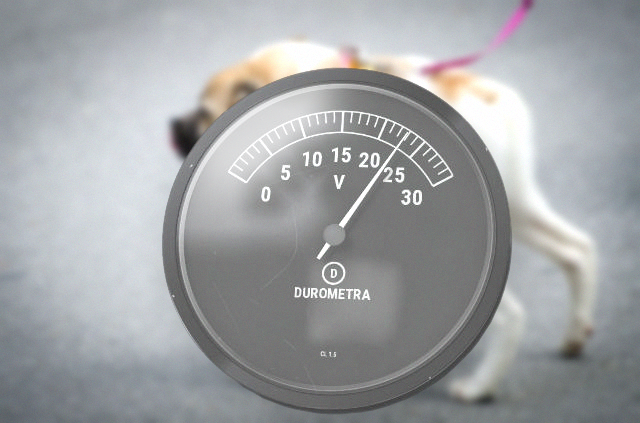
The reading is 23 V
